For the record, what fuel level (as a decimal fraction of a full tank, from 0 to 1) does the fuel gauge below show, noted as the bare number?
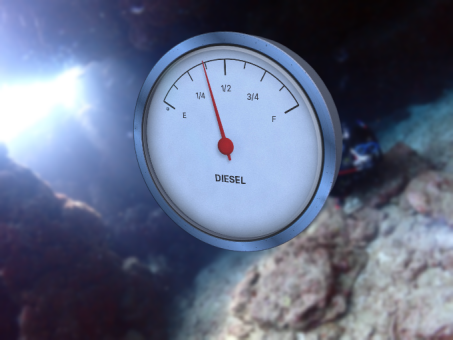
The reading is 0.375
